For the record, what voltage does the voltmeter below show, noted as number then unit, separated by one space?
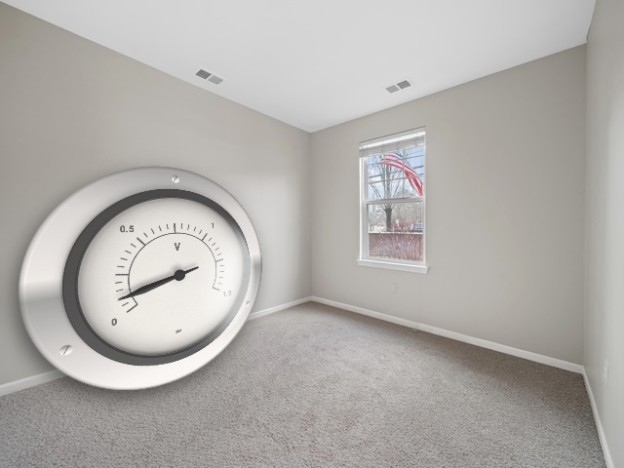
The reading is 0.1 V
